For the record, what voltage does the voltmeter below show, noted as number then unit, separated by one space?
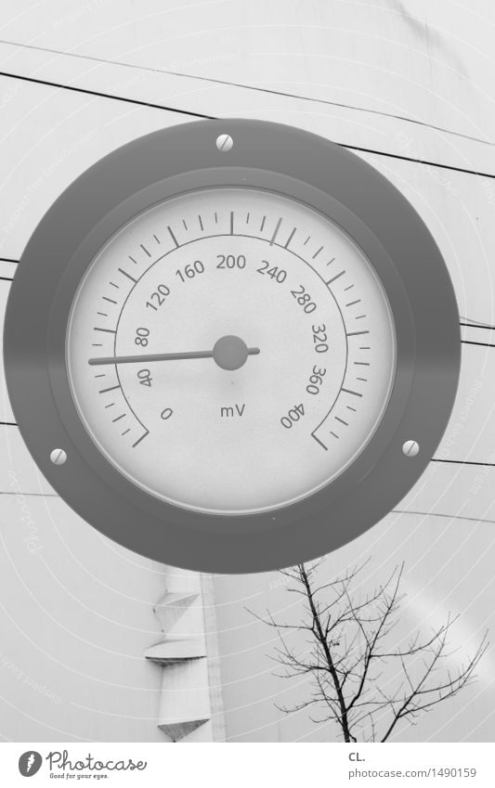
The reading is 60 mV
